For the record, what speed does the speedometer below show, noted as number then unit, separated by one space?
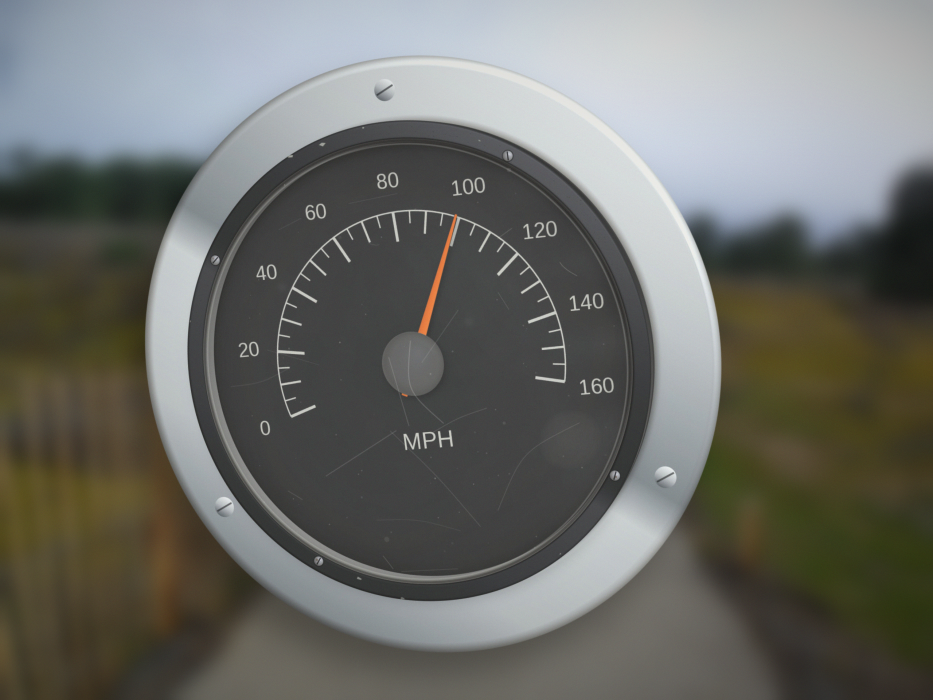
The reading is 100 mph
